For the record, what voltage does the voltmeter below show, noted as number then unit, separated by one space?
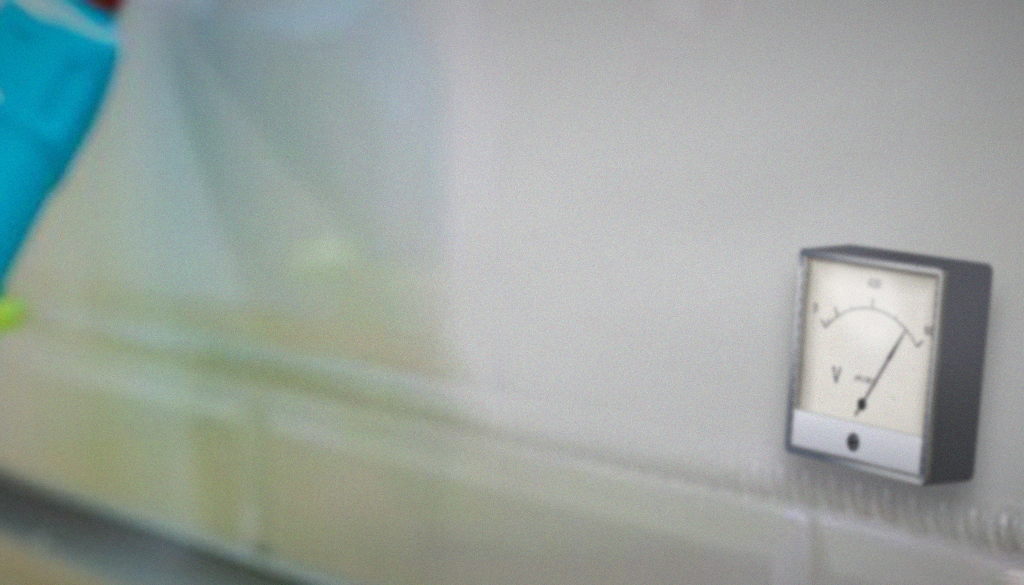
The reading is 550 V
